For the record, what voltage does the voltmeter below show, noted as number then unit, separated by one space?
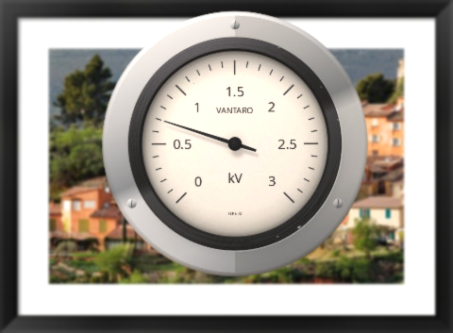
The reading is 0.7 kV
